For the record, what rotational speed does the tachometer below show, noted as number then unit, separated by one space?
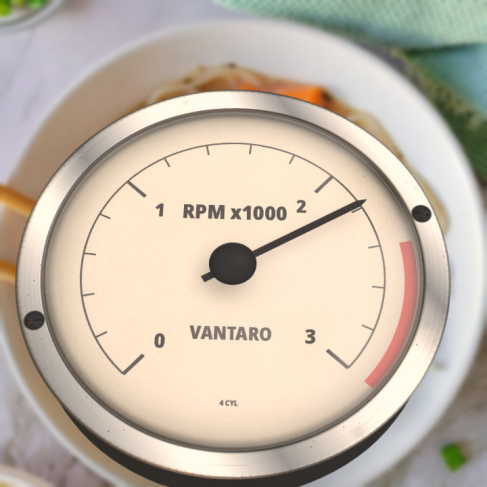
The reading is 2200 rpm
